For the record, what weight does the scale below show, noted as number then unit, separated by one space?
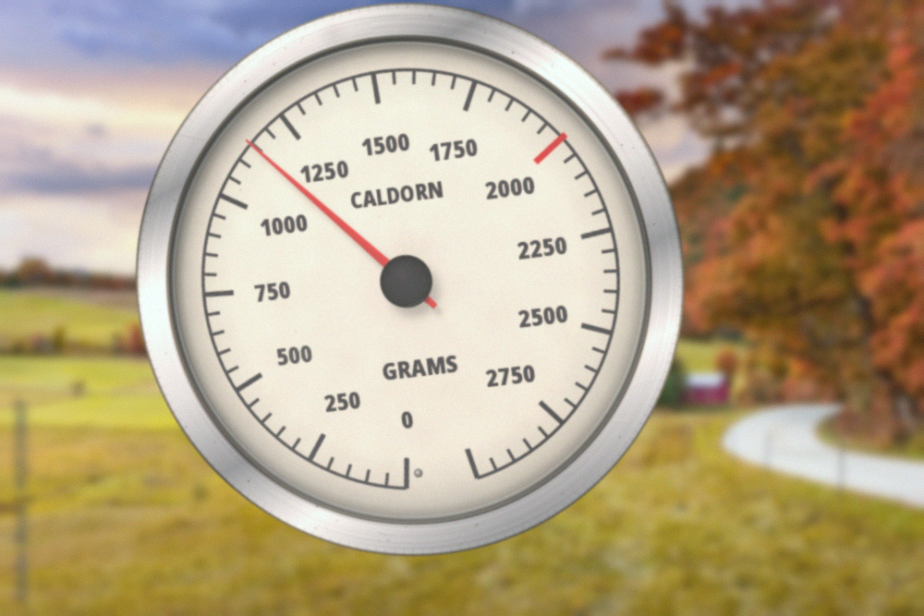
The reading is 1150 g
